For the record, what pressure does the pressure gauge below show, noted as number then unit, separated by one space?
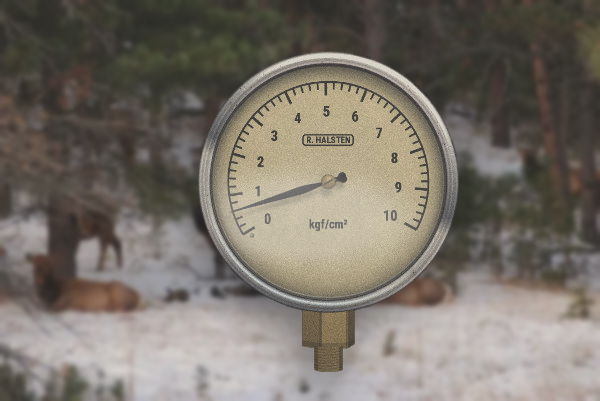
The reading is 0.6 kg/cm²
